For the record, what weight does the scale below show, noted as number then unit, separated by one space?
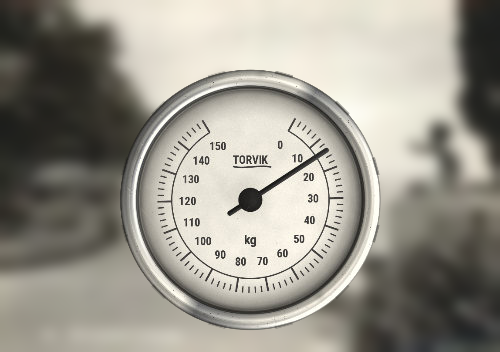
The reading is 14 kg
